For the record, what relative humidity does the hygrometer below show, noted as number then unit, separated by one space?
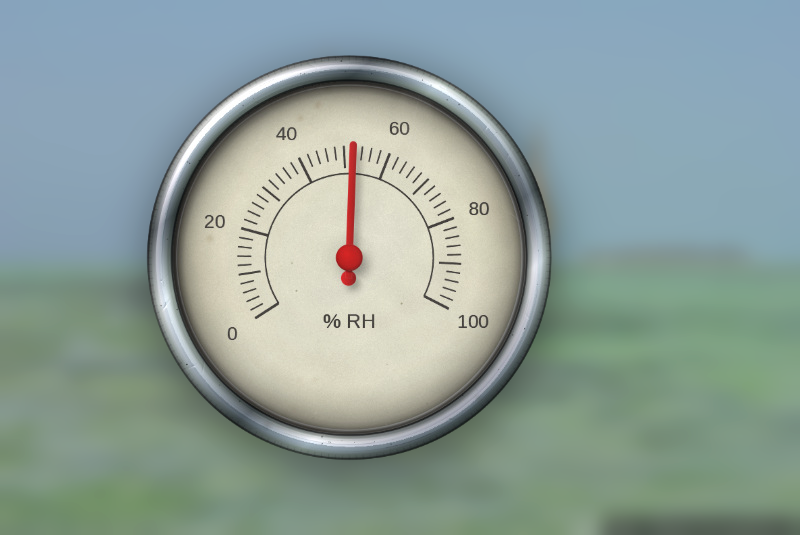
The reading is 52 %
